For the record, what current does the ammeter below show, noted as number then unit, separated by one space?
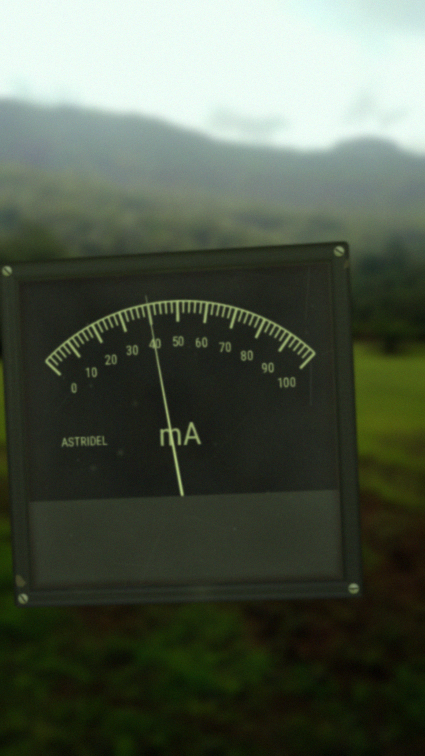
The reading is 40 mA
